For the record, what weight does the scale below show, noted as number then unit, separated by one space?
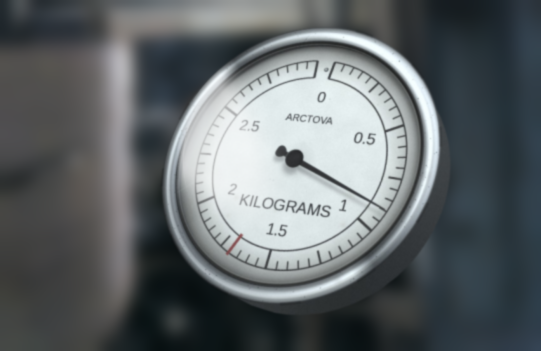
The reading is 0.9 kg
